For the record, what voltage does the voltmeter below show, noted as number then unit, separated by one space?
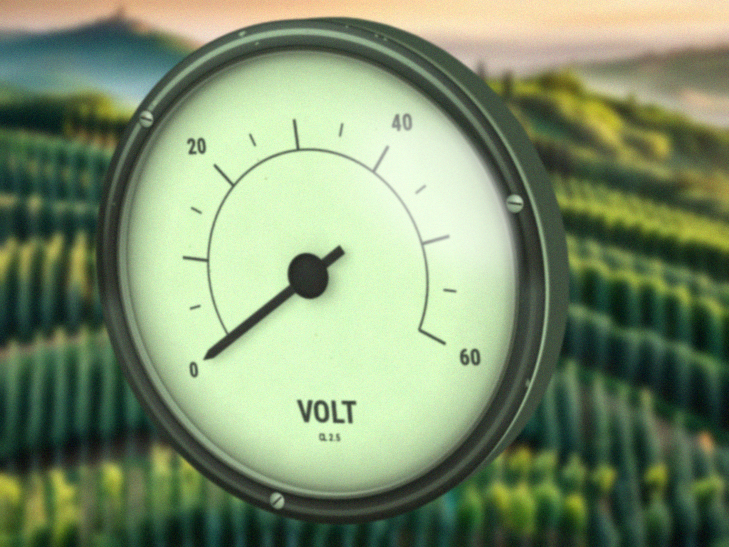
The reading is 0 V
